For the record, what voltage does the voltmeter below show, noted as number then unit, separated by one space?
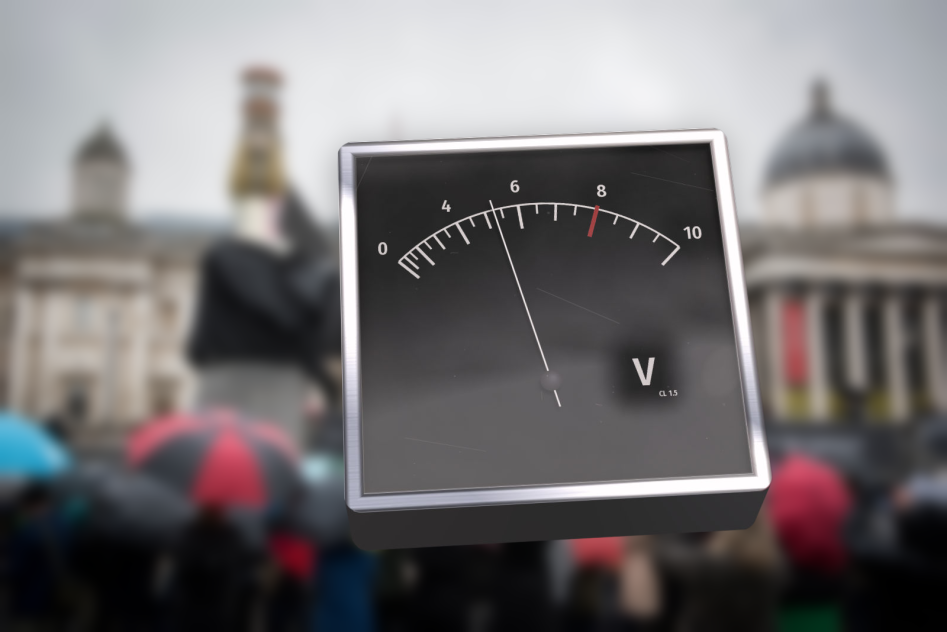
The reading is 5.25 V
